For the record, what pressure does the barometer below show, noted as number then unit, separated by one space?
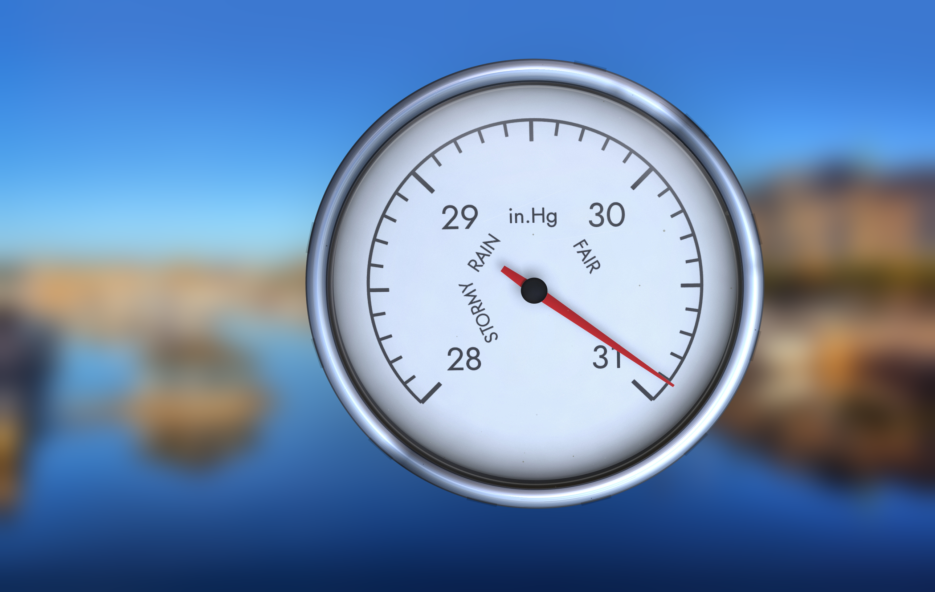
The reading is 30.9 inHg
